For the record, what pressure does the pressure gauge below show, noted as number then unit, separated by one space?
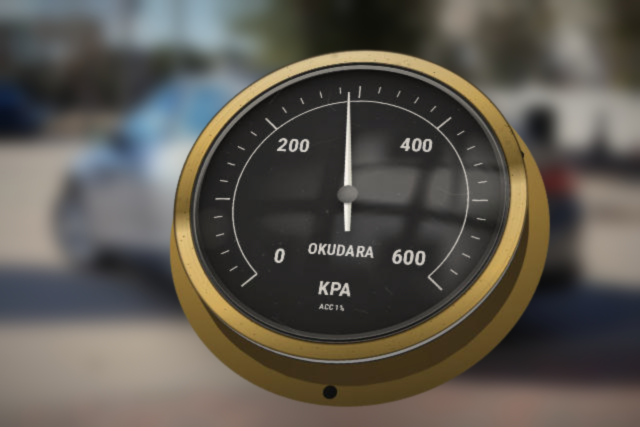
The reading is 290 kPa
